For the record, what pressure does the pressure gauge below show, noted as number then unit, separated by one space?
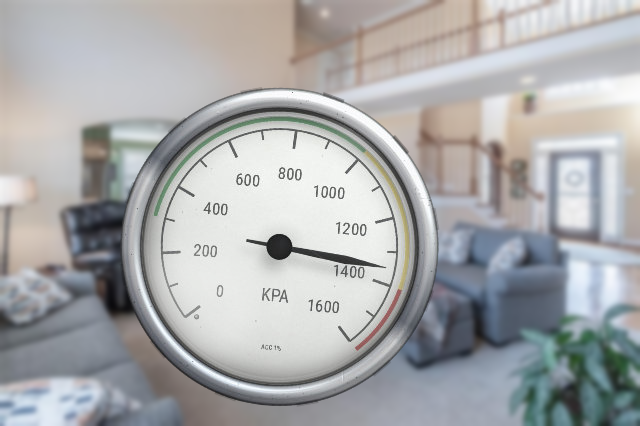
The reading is 1350 kPa
